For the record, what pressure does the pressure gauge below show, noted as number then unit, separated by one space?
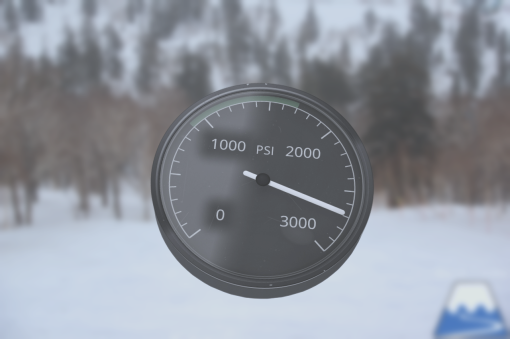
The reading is 2700 psi
